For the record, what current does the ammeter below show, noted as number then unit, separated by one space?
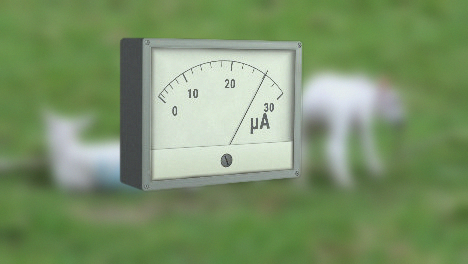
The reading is 26 µA
